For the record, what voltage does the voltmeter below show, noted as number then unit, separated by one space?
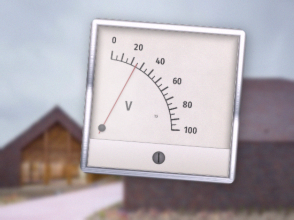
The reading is 25 V
